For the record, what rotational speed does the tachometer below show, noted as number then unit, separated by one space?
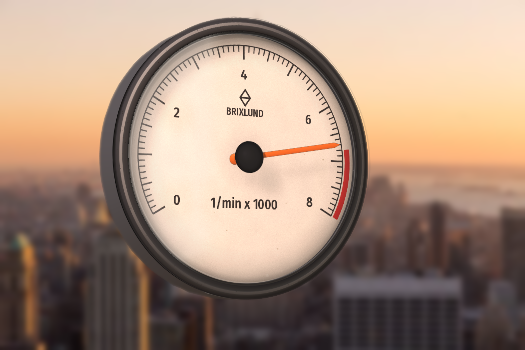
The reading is 6700 rpm
